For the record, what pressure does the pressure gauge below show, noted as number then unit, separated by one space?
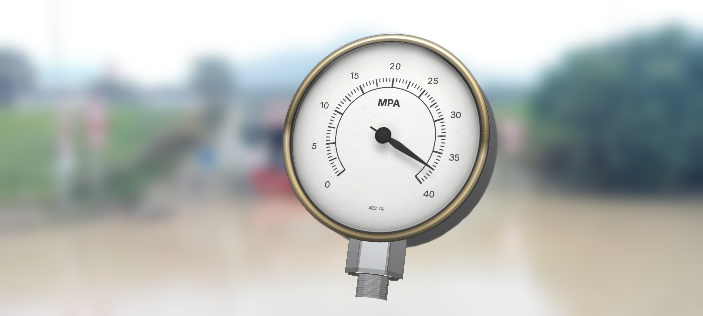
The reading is 37.5 MPa
